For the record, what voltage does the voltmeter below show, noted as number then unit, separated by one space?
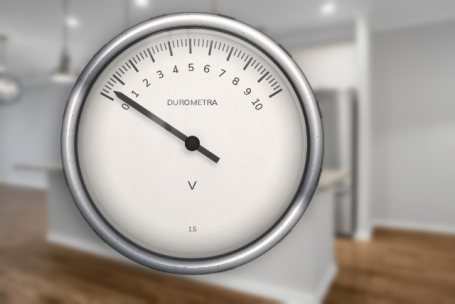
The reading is 0.4 V
